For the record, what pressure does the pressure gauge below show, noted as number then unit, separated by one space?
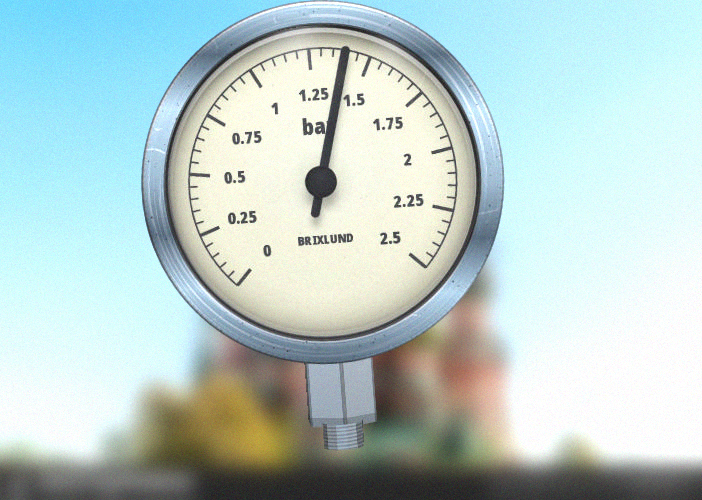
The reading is 1.4 bar
